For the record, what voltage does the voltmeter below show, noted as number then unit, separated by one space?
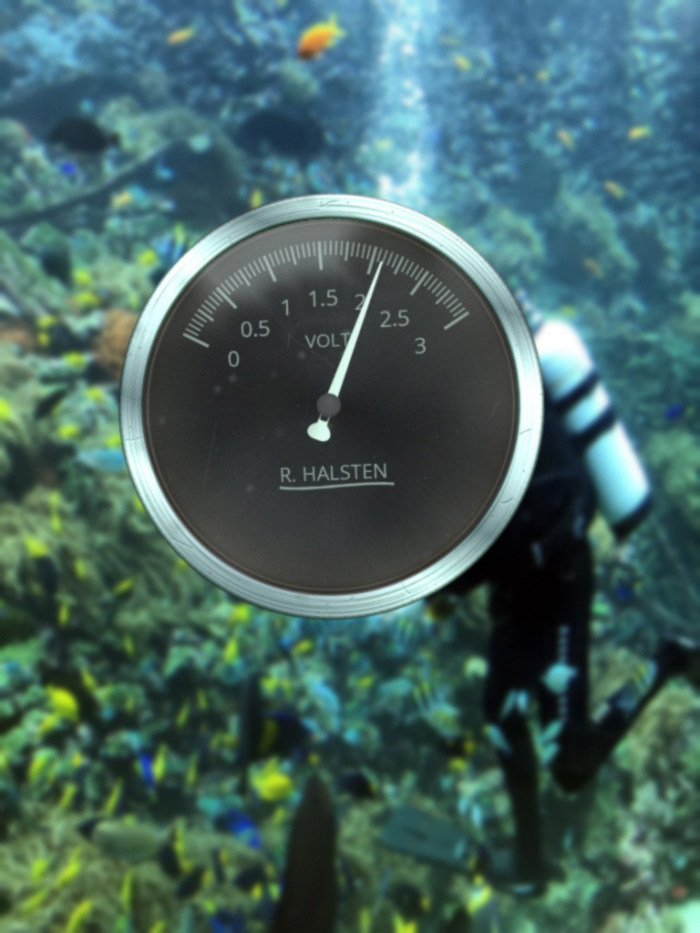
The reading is 2.1 V
